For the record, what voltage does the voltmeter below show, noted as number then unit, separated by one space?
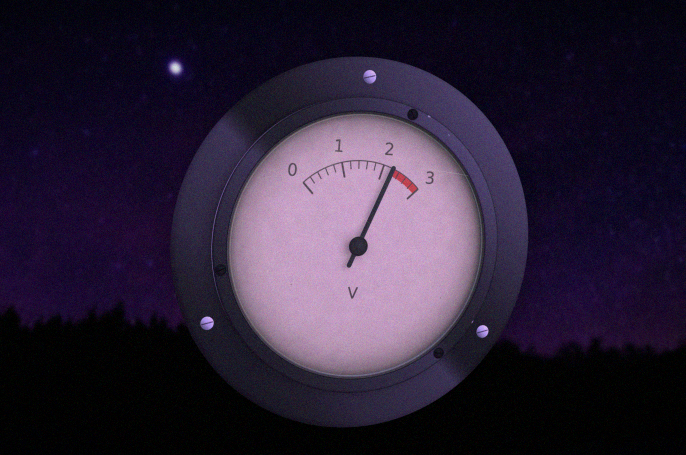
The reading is 2.2 V
